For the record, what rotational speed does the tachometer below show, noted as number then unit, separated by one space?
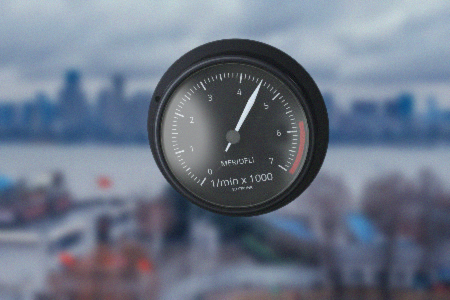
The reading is 4500 rpm
